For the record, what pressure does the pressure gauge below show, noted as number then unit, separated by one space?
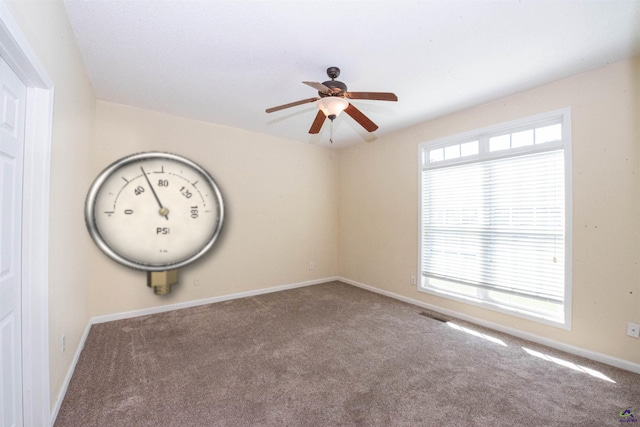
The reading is 60 psi
